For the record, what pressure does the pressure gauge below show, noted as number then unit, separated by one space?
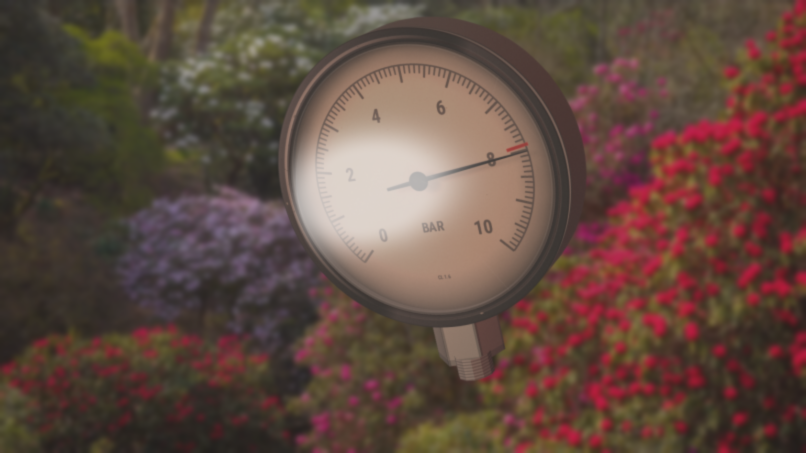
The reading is 8 bar
